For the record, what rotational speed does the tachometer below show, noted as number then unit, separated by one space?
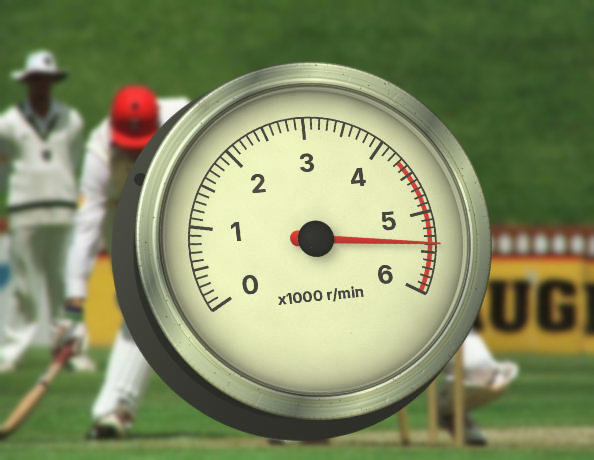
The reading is 5400 rpm
